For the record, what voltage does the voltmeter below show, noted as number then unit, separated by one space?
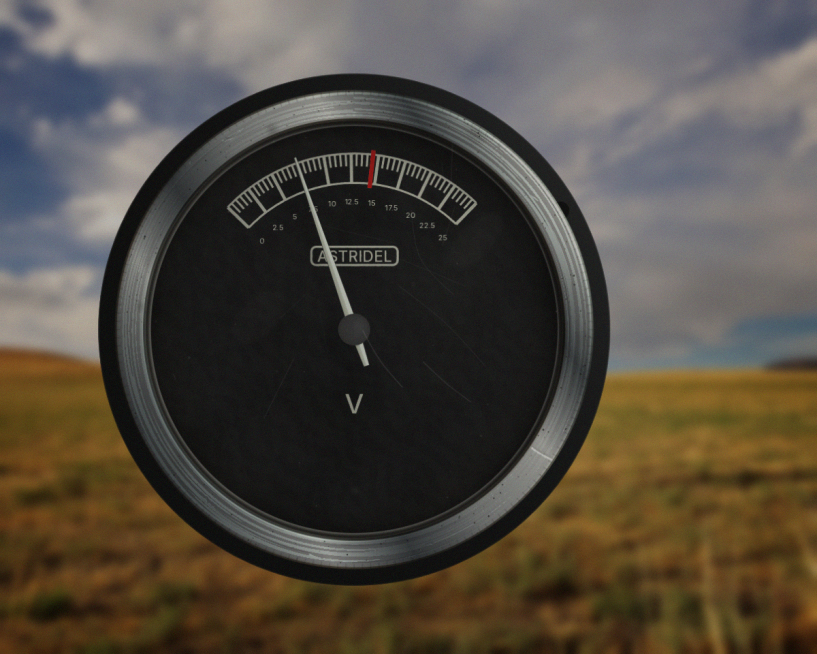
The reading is 7.5 V
